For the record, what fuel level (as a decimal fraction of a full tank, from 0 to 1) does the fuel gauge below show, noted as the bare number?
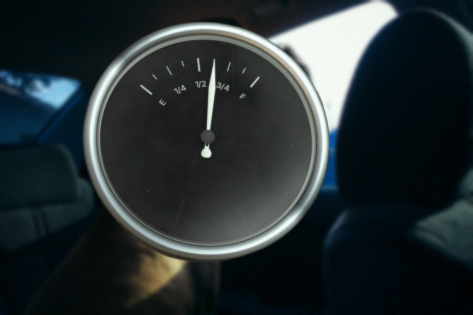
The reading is 0.625
